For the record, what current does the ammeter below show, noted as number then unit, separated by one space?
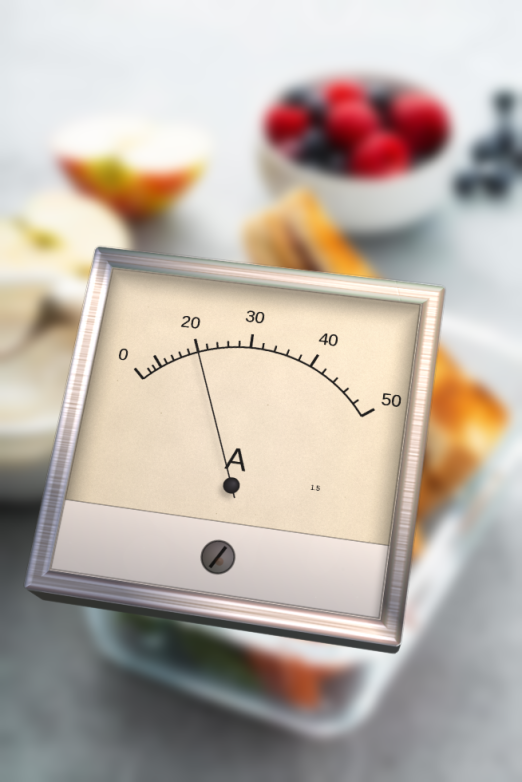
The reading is 20 A
